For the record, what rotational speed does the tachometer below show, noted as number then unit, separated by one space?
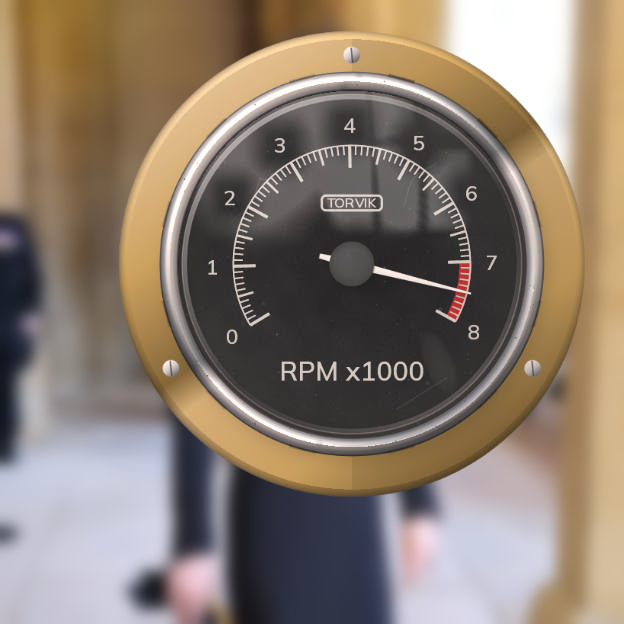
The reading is 7500 rpm
